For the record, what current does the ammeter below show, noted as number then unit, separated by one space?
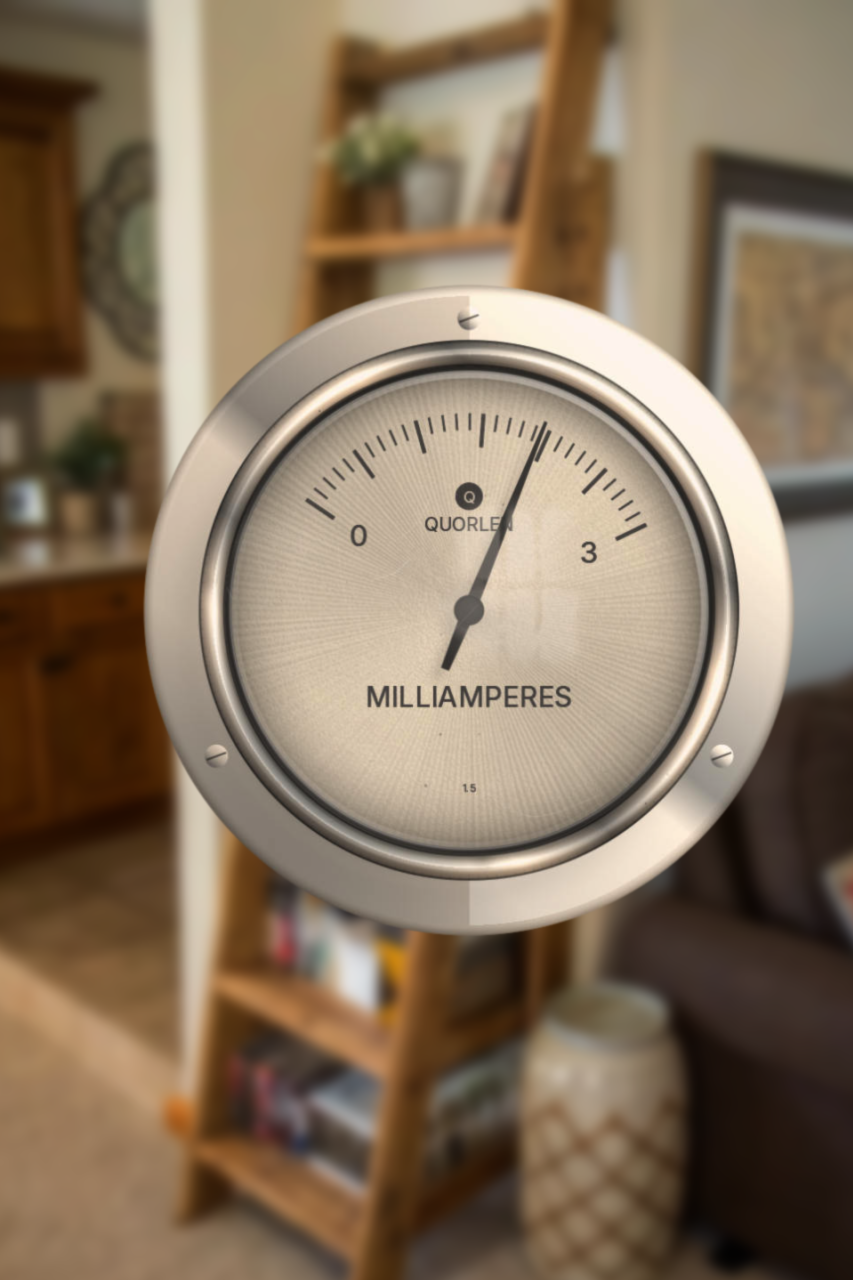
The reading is 1.95 mA
